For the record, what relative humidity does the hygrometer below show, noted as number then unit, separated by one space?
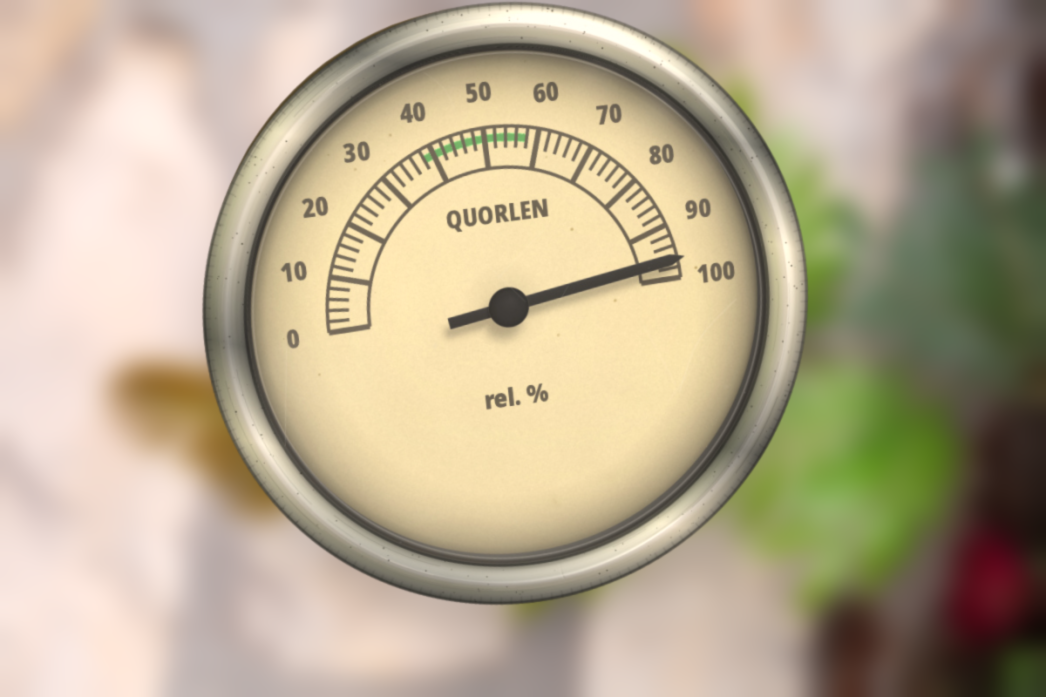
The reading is 96 %
